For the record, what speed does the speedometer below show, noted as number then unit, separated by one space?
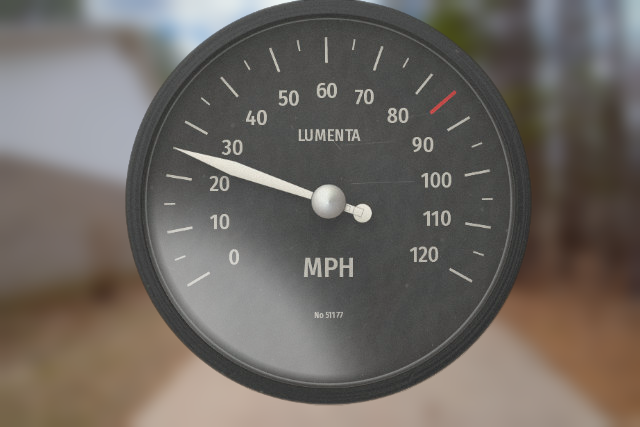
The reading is 25 mph
